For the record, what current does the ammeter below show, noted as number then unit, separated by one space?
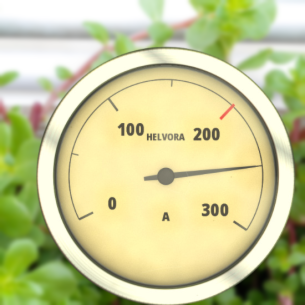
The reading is 250 A
